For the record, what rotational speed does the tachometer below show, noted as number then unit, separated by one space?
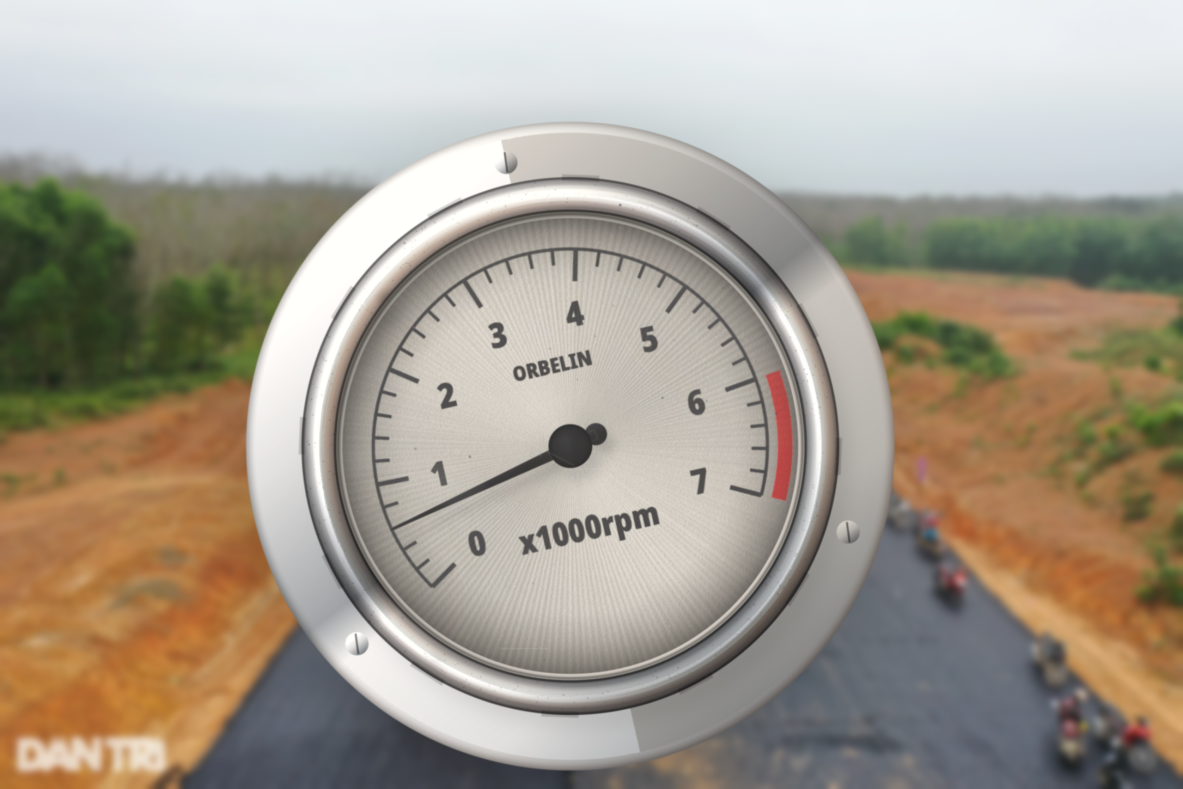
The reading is 600 rpm
